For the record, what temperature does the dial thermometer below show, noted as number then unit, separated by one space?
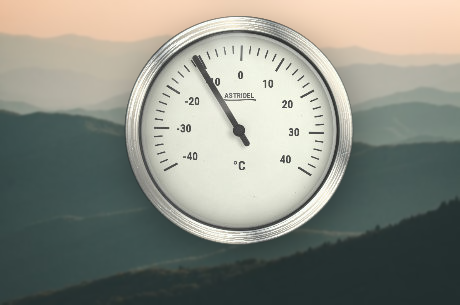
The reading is -11 °C
